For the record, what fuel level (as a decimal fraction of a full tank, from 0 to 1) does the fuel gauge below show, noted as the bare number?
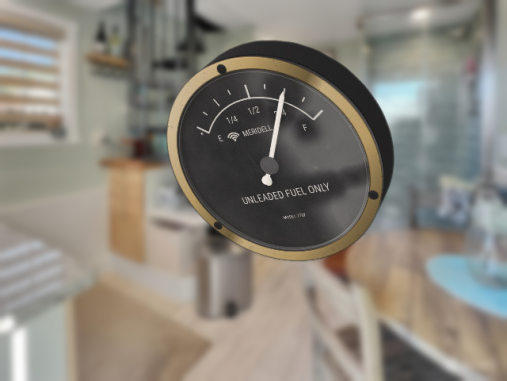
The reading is 0.75
